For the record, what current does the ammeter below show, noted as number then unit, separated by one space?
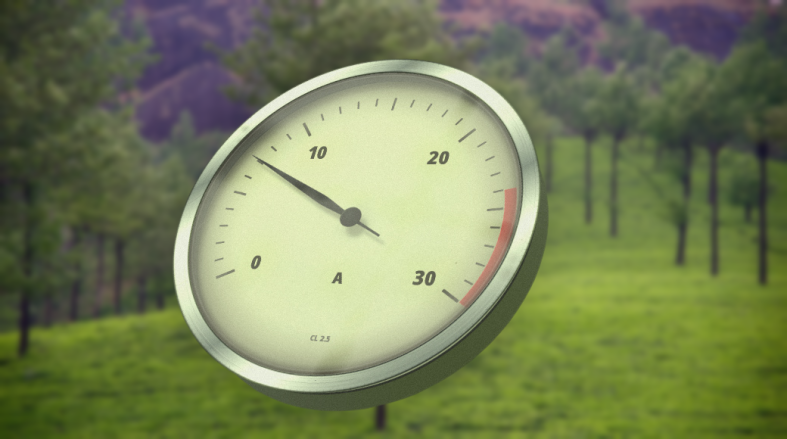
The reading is 7 A
